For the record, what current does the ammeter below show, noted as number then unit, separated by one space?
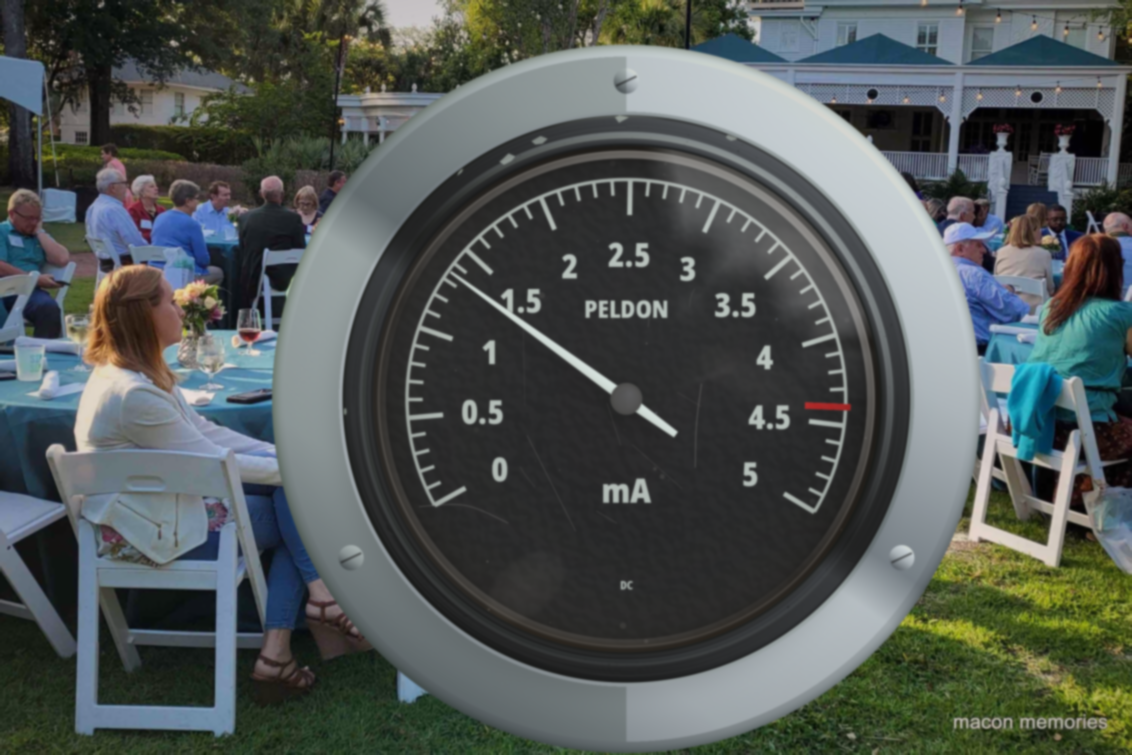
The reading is 1.35 mA
